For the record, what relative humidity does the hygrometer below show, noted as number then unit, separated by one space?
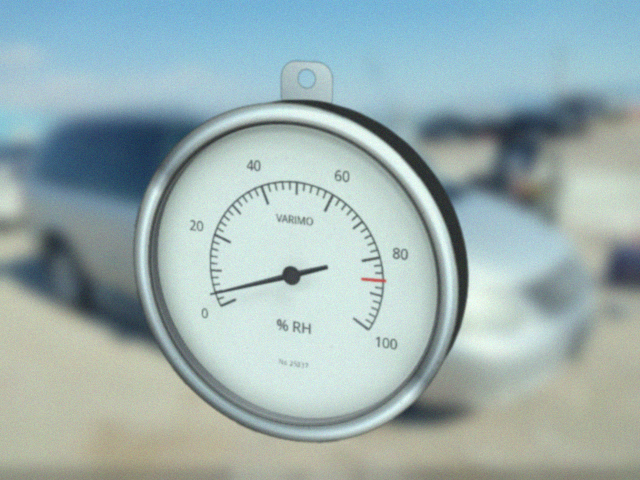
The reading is 4 %
